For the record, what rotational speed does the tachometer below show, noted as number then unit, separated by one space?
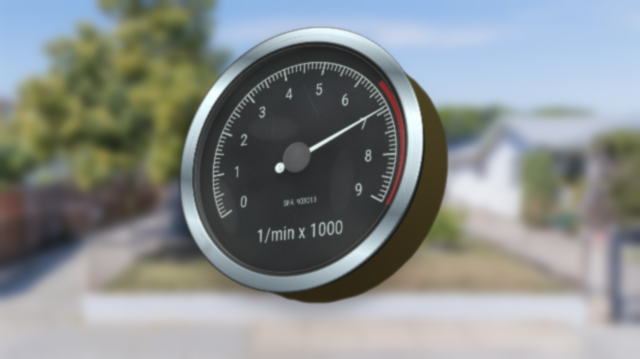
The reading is 7000 rpm
